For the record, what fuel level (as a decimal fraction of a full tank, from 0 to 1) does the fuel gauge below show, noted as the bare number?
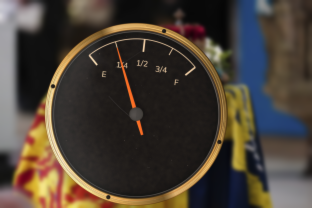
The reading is 0.25
